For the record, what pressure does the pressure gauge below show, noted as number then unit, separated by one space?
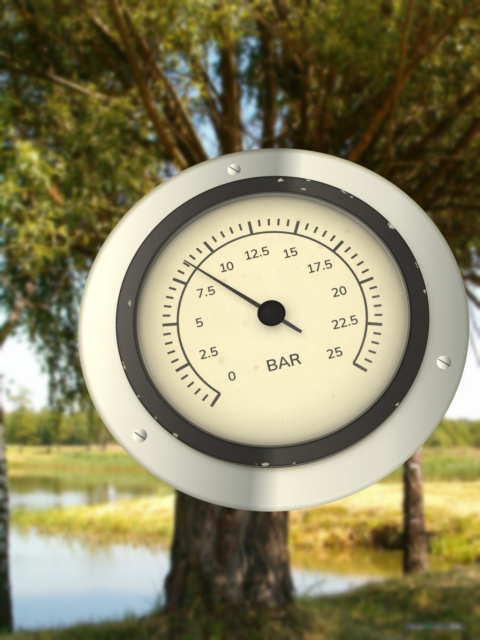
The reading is 8.5 bar
